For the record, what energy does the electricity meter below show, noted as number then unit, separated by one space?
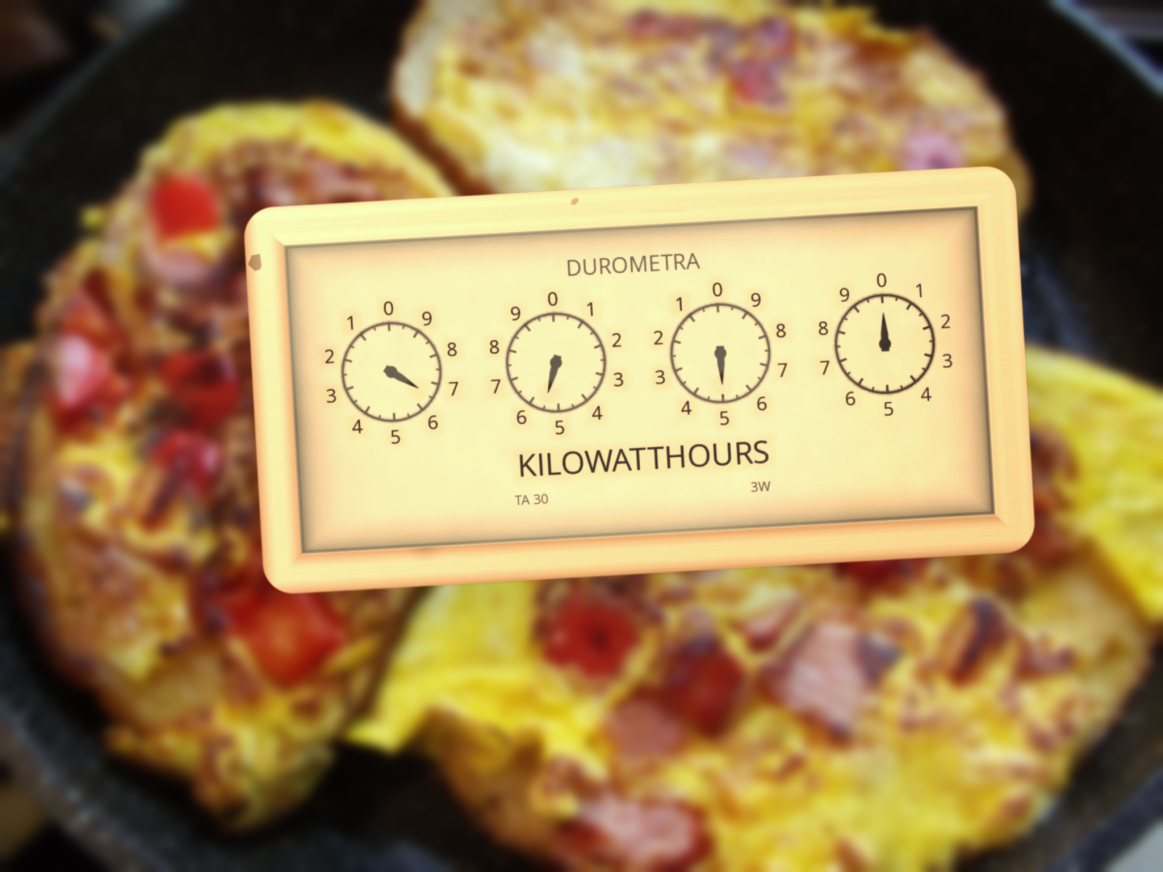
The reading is 6550 kWh
